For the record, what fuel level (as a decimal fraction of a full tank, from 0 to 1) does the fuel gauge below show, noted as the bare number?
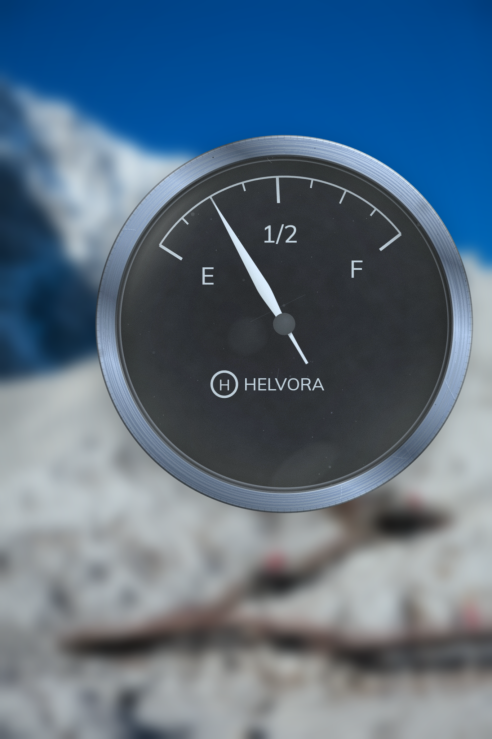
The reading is 0.25
